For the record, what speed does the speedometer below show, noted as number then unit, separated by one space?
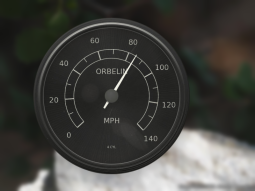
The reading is 85 mph
